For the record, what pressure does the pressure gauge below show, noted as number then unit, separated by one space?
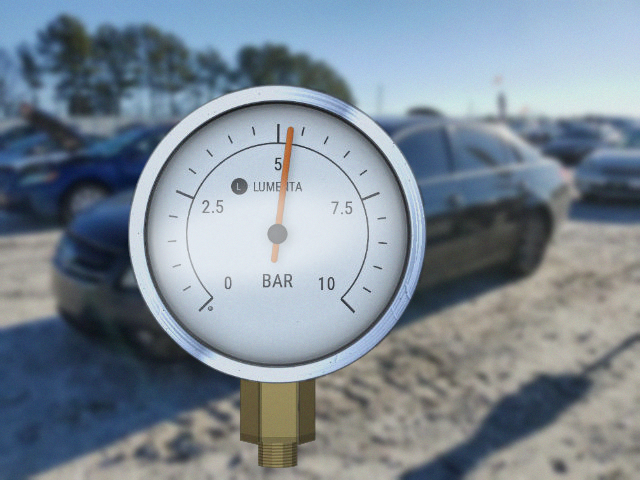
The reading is 5.25 bar
